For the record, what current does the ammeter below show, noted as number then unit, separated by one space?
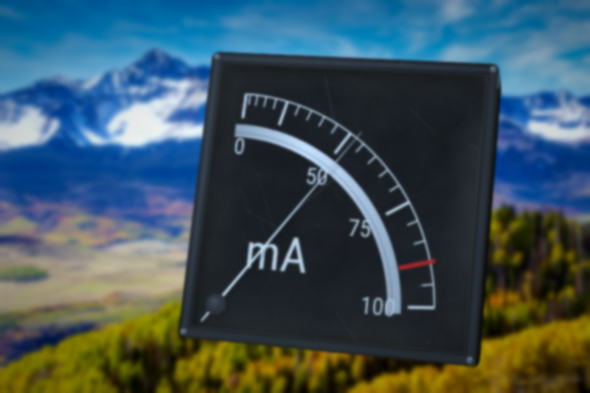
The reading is 52.5 mA
